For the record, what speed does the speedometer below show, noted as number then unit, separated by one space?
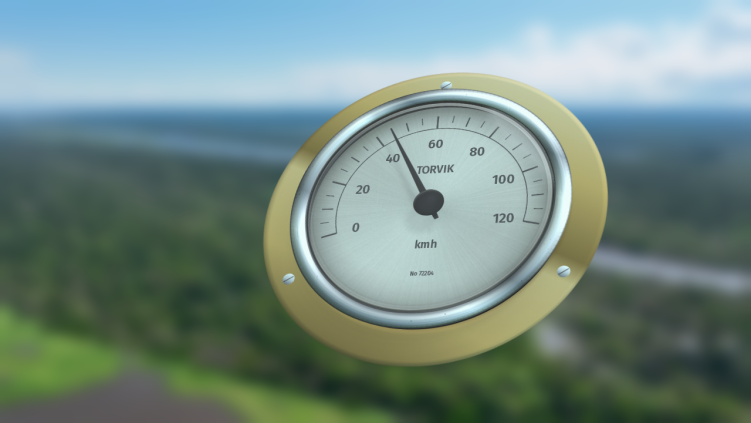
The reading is 45 km/h
